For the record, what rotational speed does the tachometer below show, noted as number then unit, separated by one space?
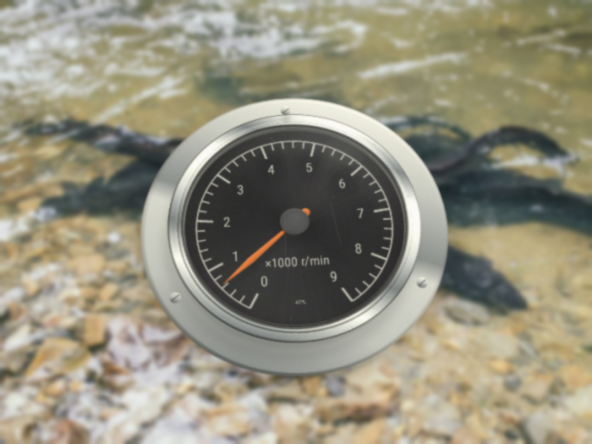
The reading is 600 rpm
